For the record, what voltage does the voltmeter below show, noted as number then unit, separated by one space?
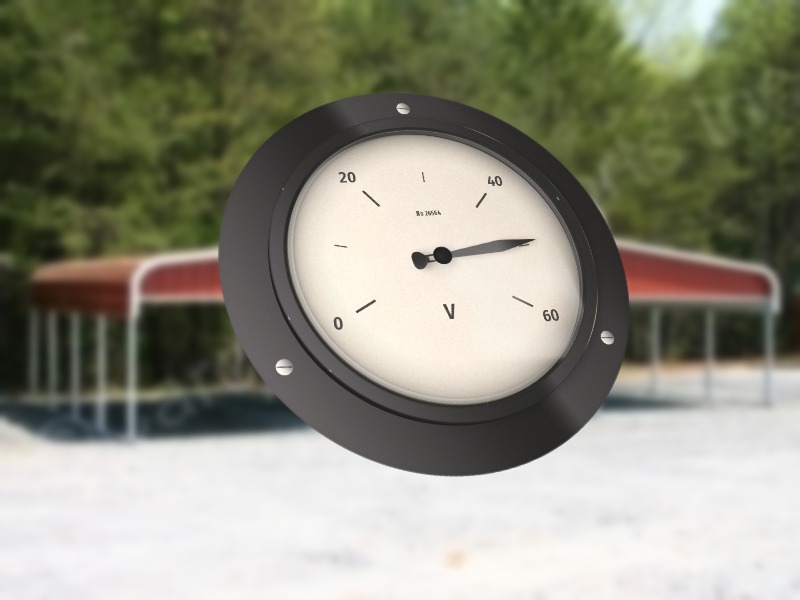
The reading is 50 V
